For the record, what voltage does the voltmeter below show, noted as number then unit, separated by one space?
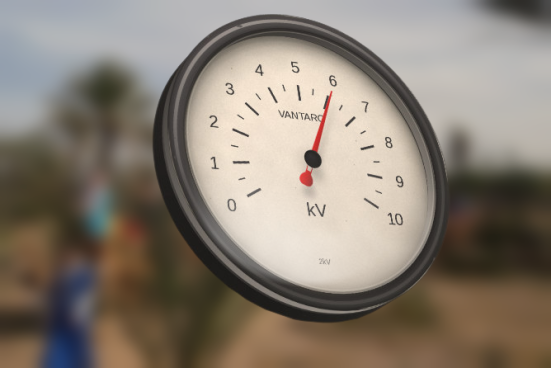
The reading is 6 kV
